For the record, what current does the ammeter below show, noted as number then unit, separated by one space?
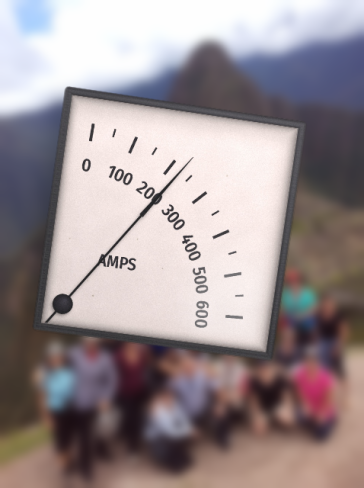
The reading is 225 A
